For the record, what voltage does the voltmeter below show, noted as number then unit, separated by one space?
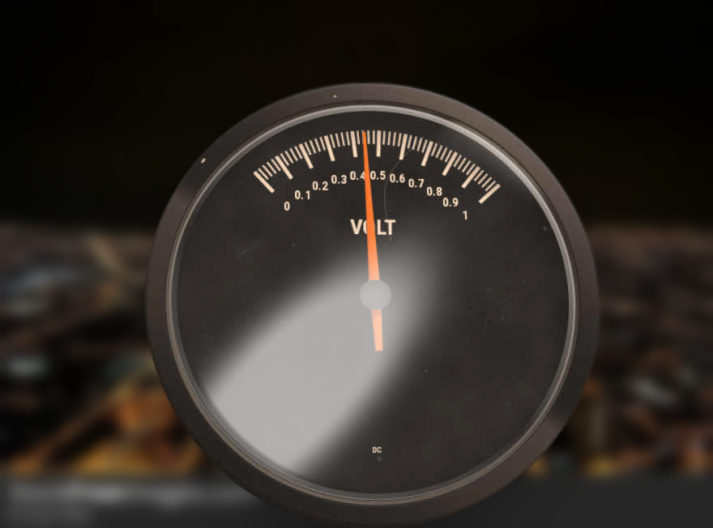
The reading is 0.44 V
